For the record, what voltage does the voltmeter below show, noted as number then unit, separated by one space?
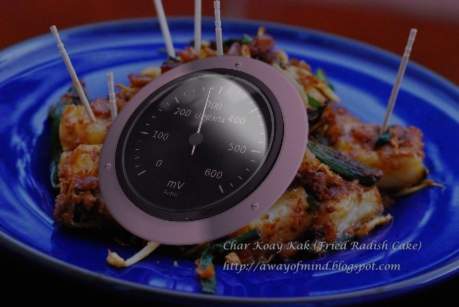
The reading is 280 mV
